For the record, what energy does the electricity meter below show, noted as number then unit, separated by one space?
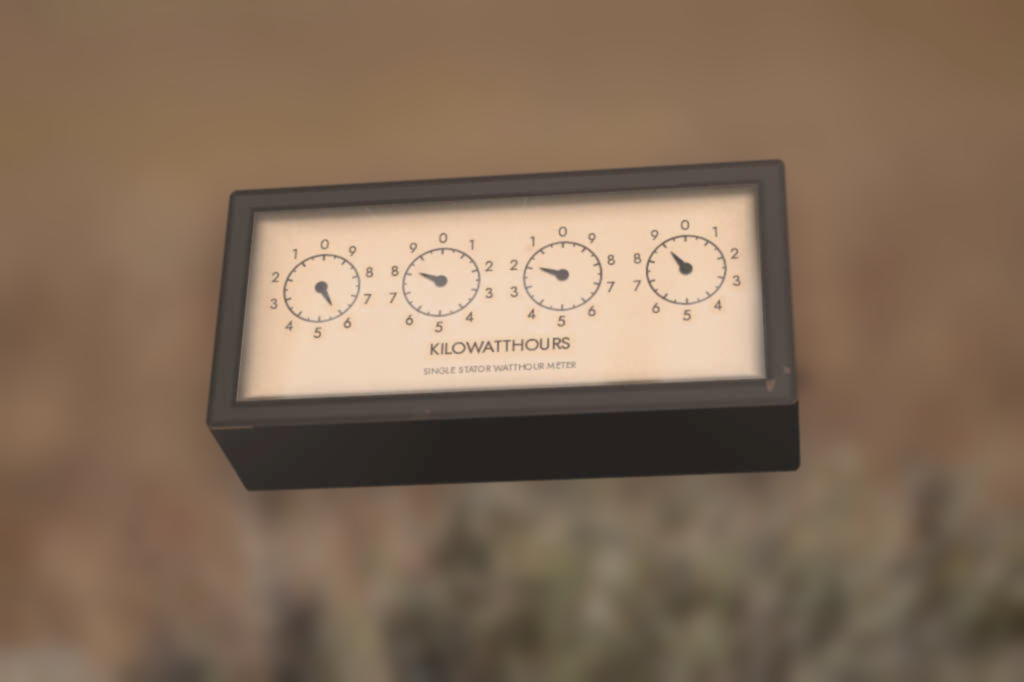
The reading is 5819 kWh
